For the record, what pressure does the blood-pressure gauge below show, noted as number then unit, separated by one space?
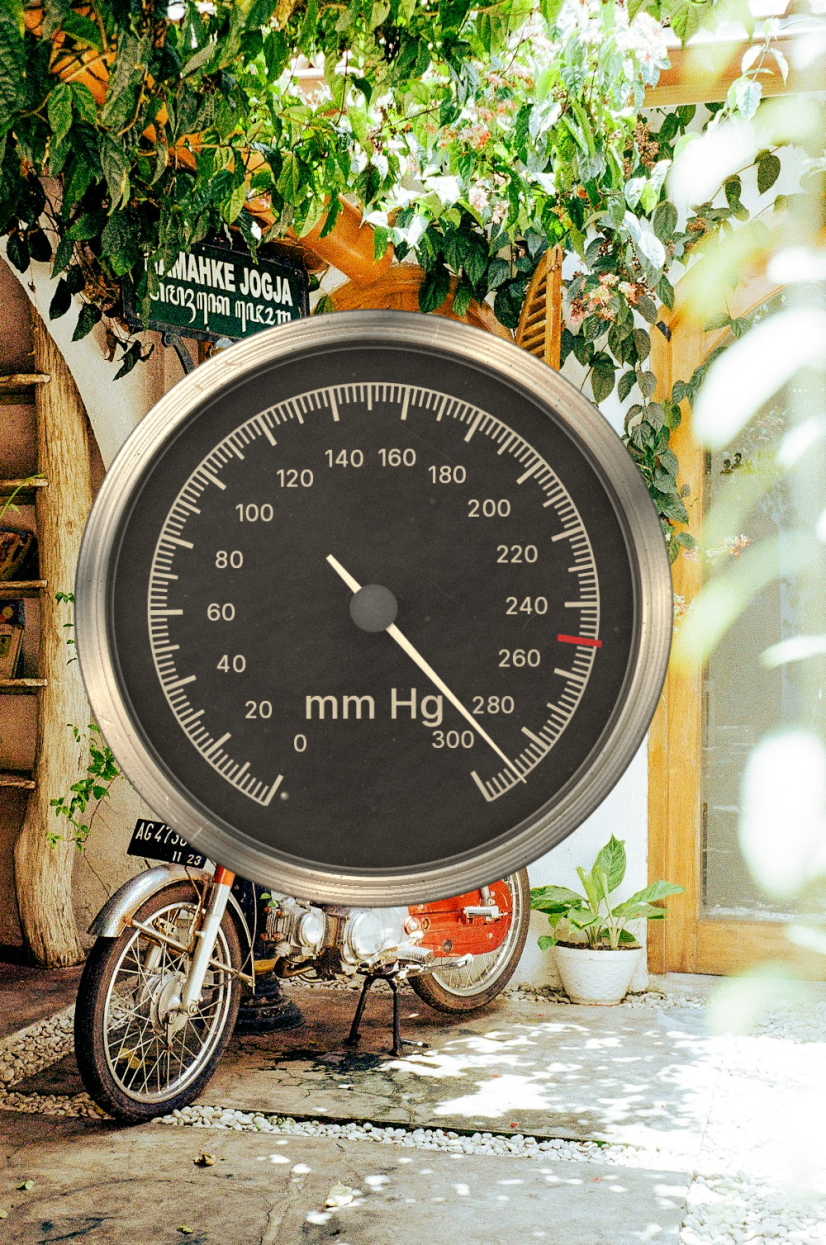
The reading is 290 mmHg
